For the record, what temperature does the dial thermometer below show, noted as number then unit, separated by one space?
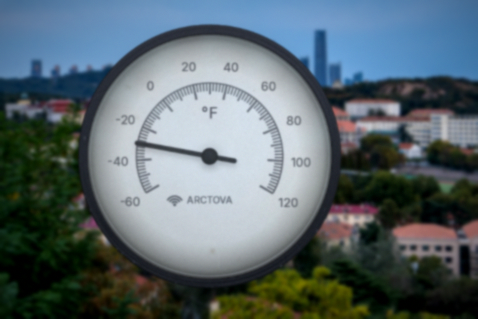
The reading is -30 °F
